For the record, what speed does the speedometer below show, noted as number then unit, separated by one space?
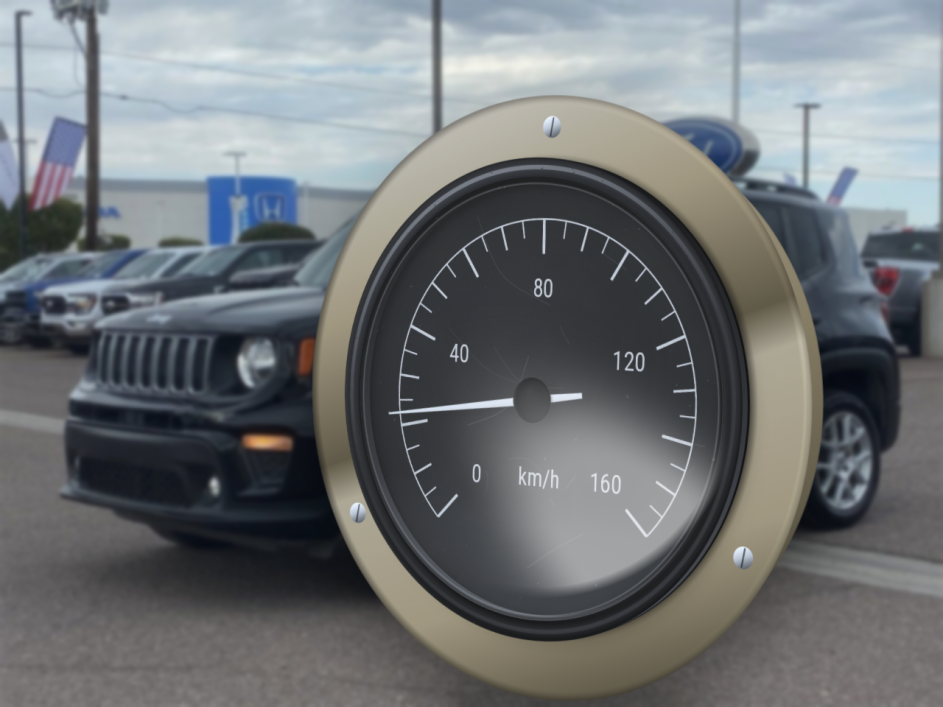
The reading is 22.5 km/h
